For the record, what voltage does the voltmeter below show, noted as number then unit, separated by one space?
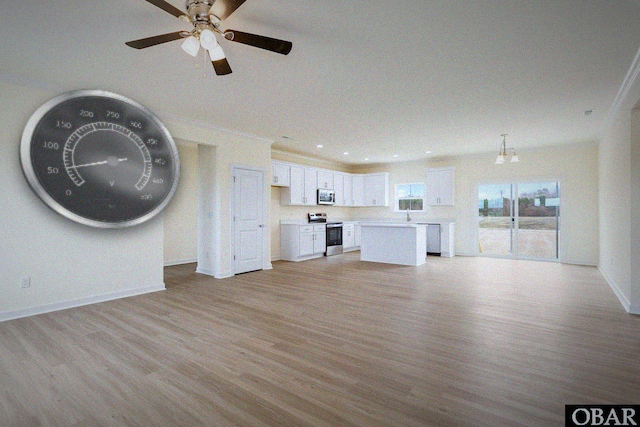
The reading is 50 V
